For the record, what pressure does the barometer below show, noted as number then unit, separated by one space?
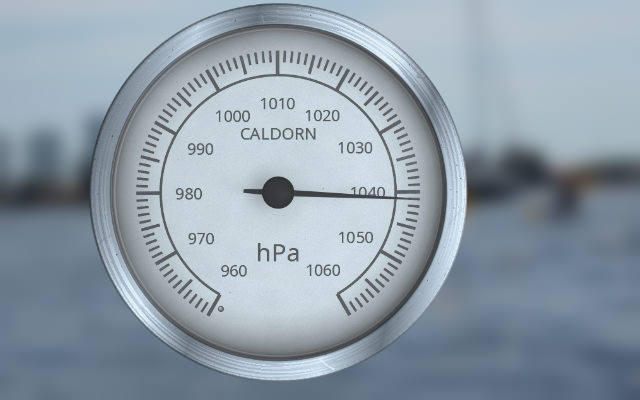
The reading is 1041 hPa
